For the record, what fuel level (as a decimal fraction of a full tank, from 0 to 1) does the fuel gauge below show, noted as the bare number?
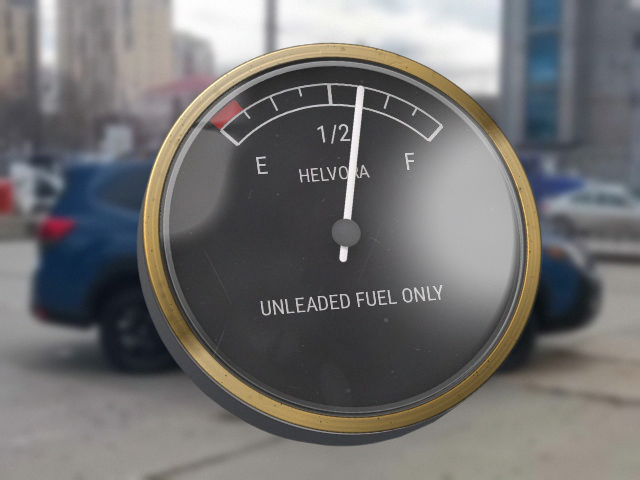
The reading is 0.625
